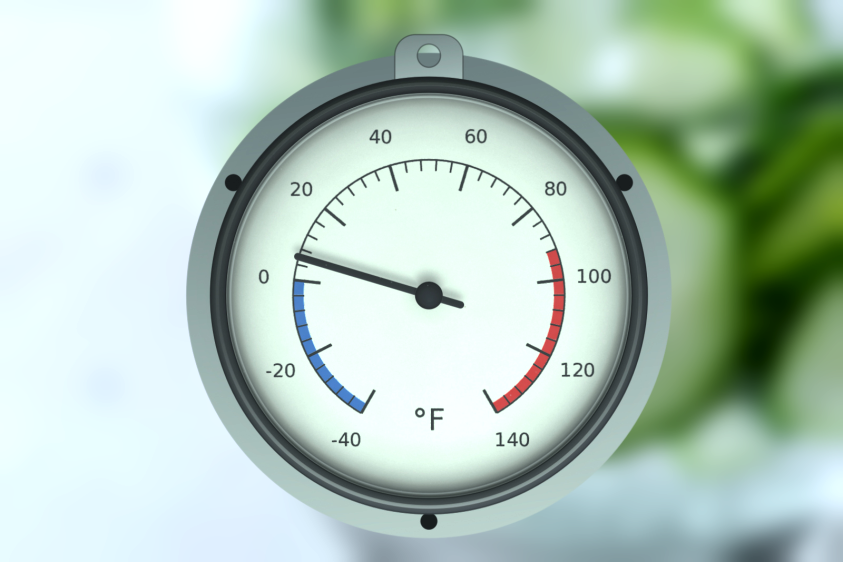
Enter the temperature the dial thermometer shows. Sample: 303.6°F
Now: 6°F
